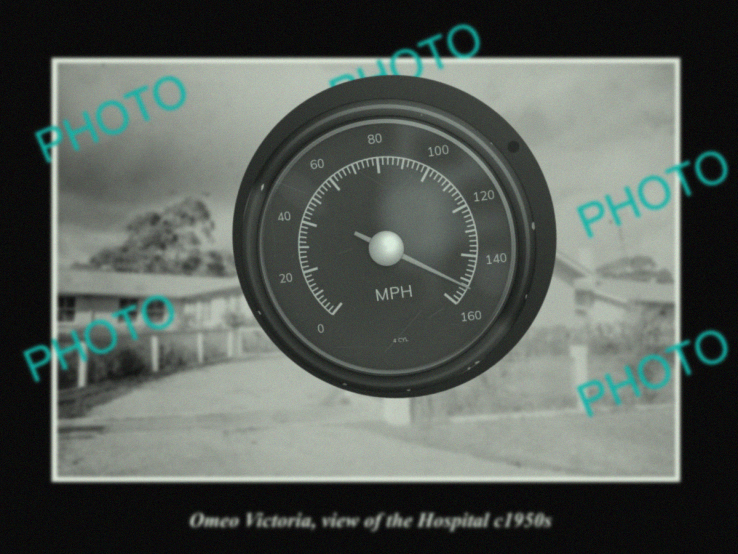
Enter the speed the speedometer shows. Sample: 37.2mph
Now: 152mph
